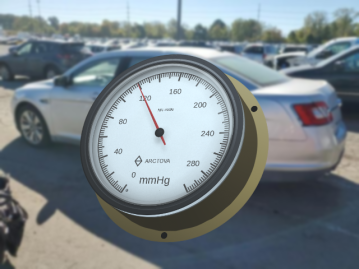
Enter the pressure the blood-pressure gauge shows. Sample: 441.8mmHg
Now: 120mmHg
